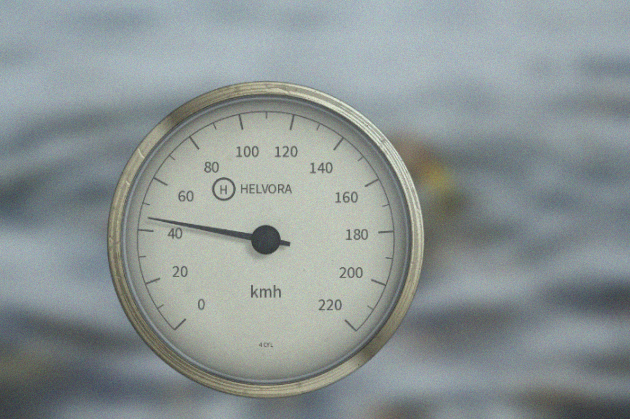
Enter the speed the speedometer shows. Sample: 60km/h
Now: 45km/h
